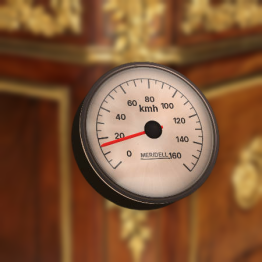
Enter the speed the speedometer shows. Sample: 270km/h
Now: 15km/h
